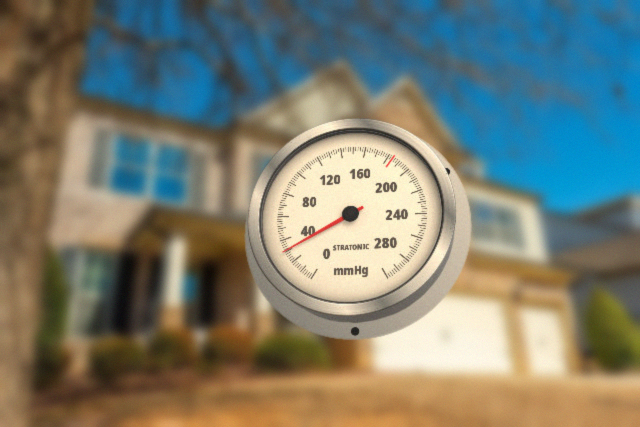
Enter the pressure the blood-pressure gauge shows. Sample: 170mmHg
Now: 30mmHg
